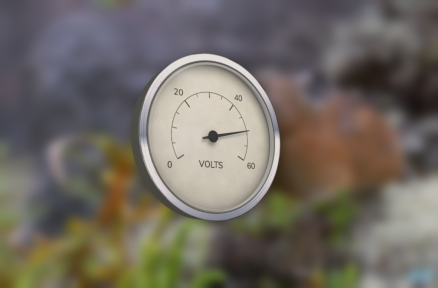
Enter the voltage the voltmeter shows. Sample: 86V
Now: 50V
